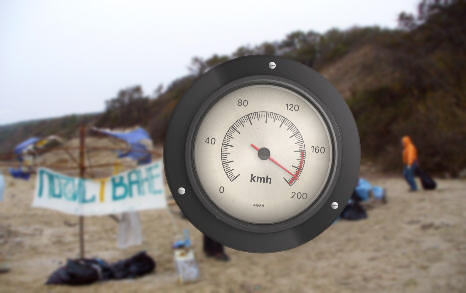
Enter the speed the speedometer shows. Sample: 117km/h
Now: 190km/h
